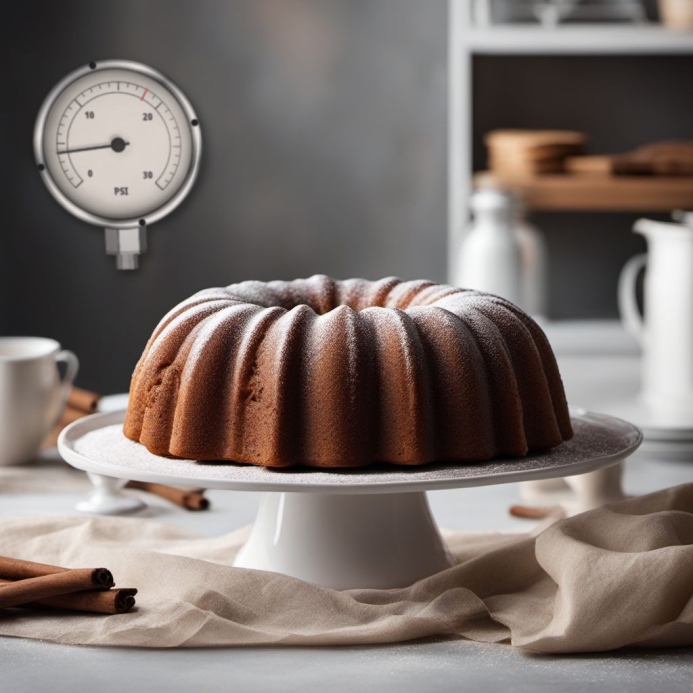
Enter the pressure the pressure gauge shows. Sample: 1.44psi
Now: 4psi
